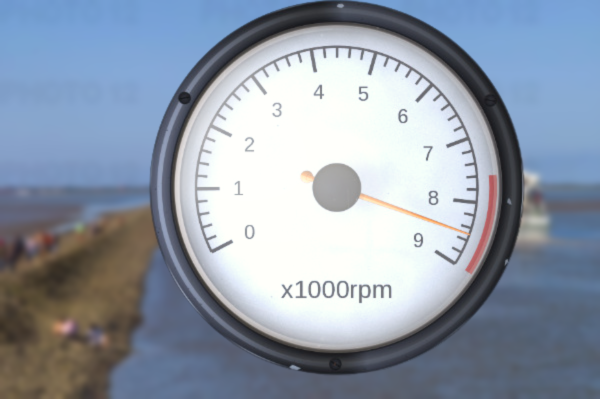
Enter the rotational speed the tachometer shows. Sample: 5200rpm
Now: 8500rpm
